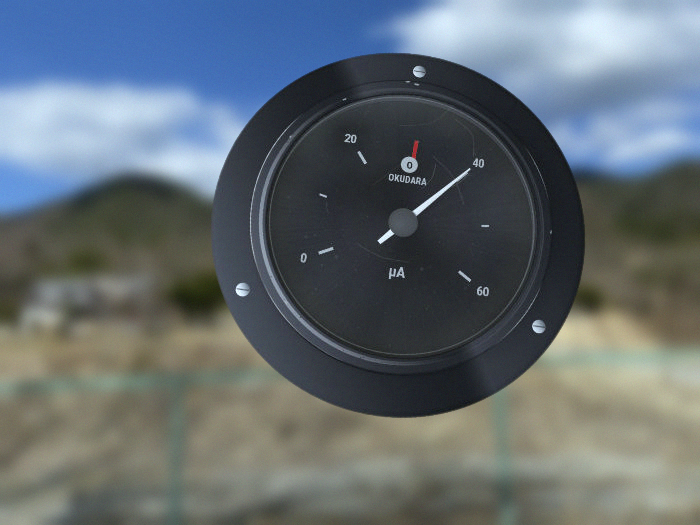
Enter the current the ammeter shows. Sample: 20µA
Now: 40µA
